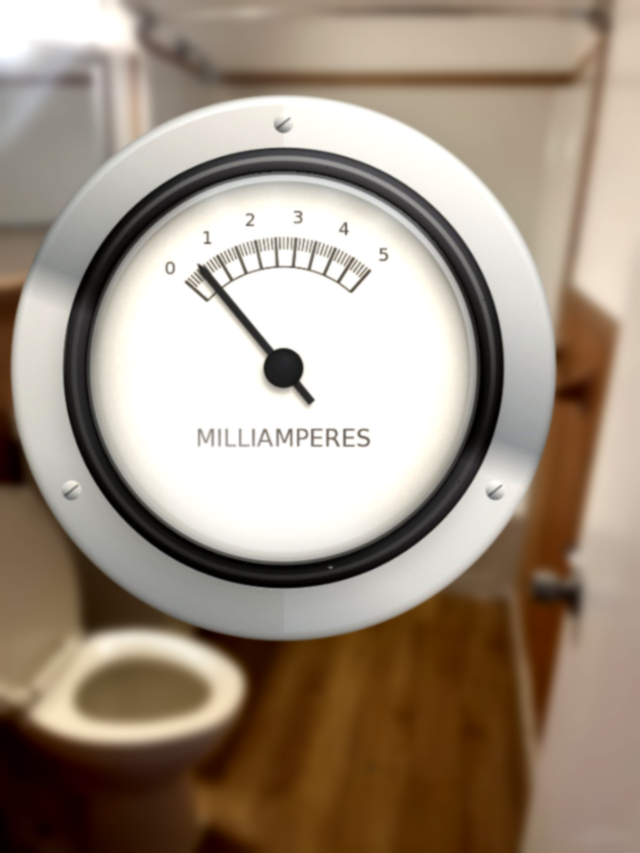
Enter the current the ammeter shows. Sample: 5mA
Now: 0.5mA
